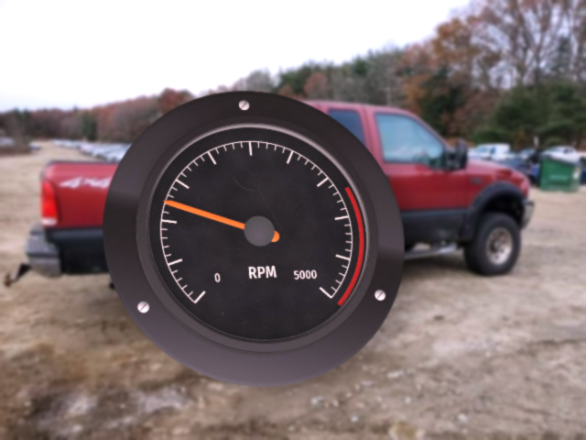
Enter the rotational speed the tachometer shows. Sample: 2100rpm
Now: 1200rpm
